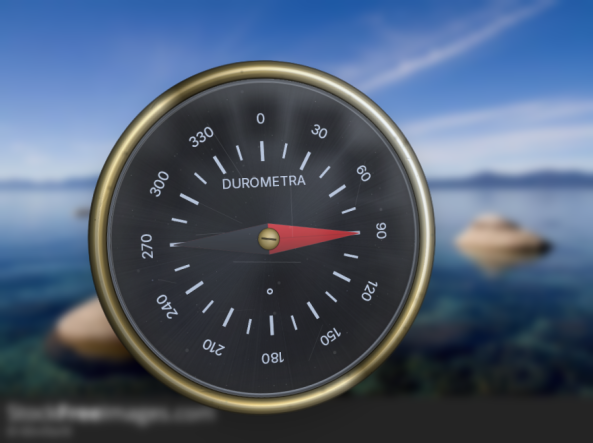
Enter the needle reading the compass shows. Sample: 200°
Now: 90°
